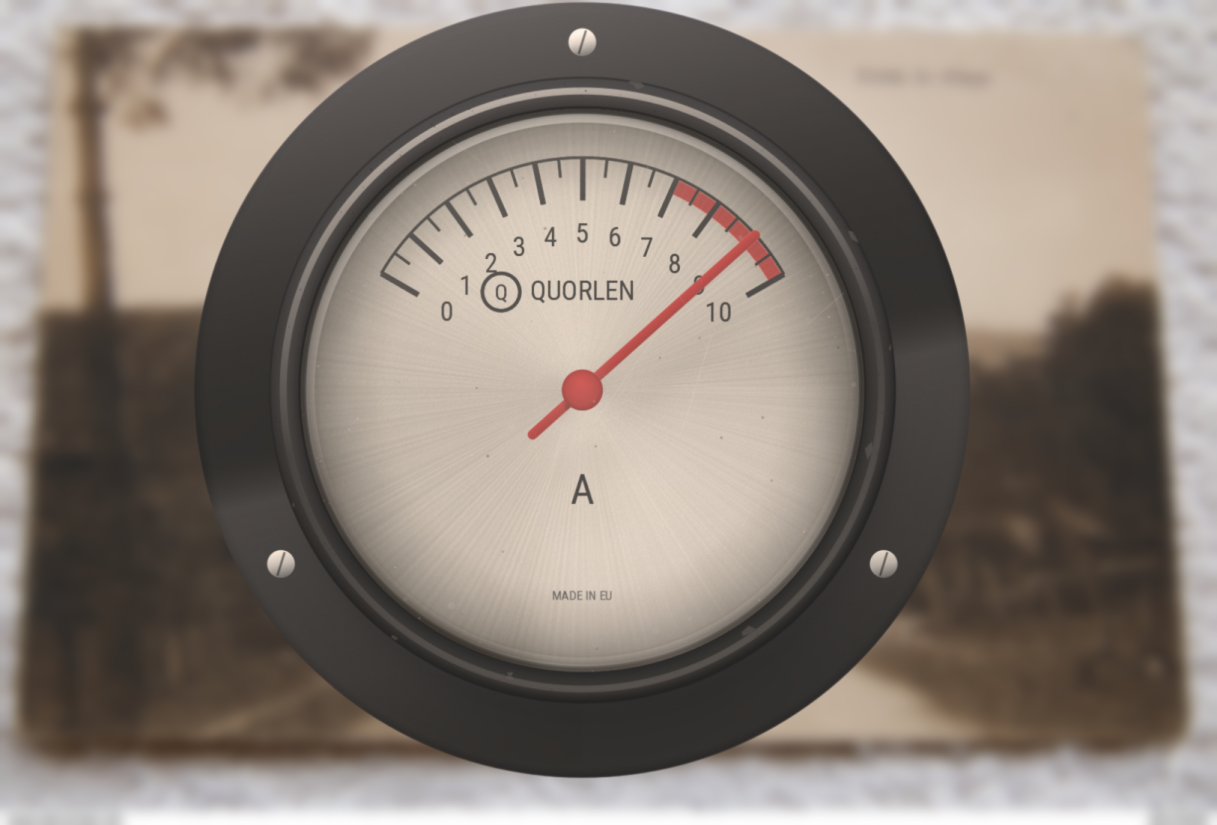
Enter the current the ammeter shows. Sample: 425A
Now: 9A
